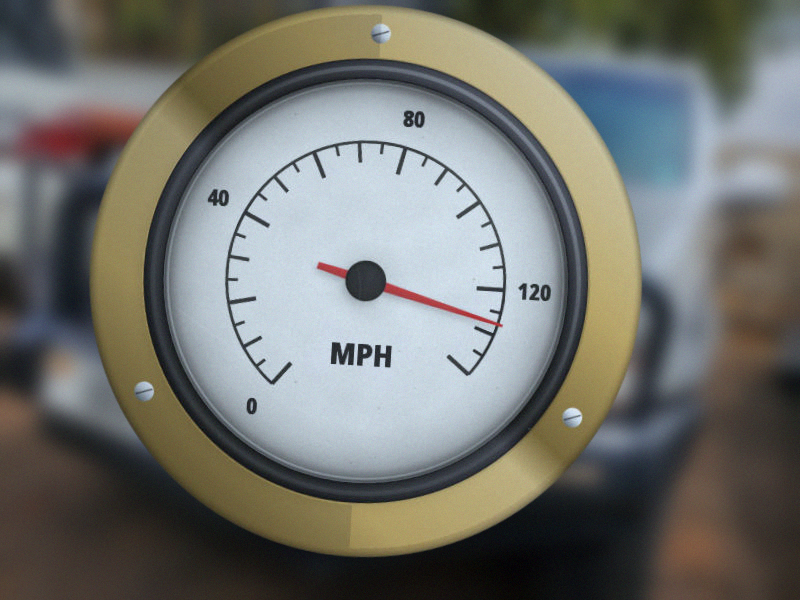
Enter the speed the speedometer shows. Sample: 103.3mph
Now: 127.5mph
